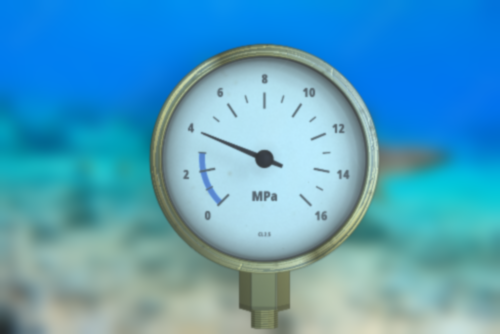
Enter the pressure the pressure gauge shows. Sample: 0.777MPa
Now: 4MPa
